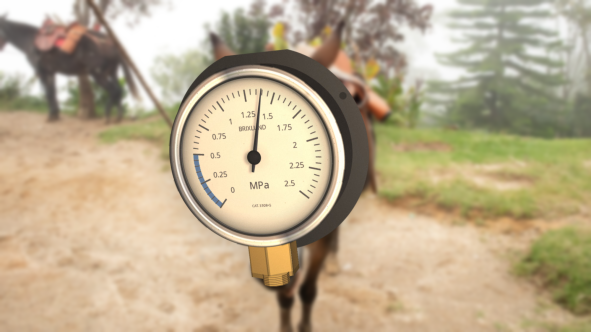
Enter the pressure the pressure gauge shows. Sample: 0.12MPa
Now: 1.4MPa
